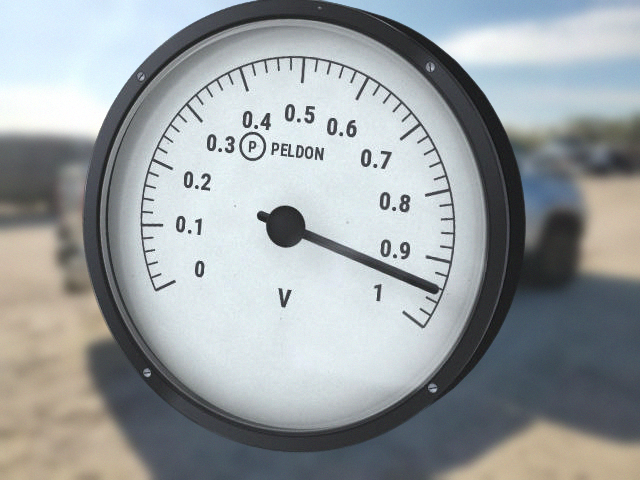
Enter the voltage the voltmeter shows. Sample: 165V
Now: 0.94V
